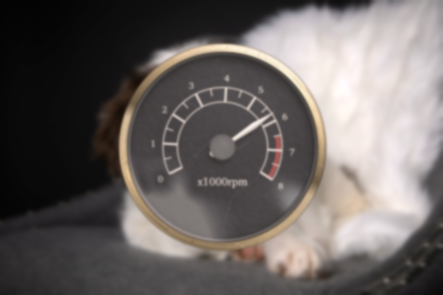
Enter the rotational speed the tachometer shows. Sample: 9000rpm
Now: 5750rpm
